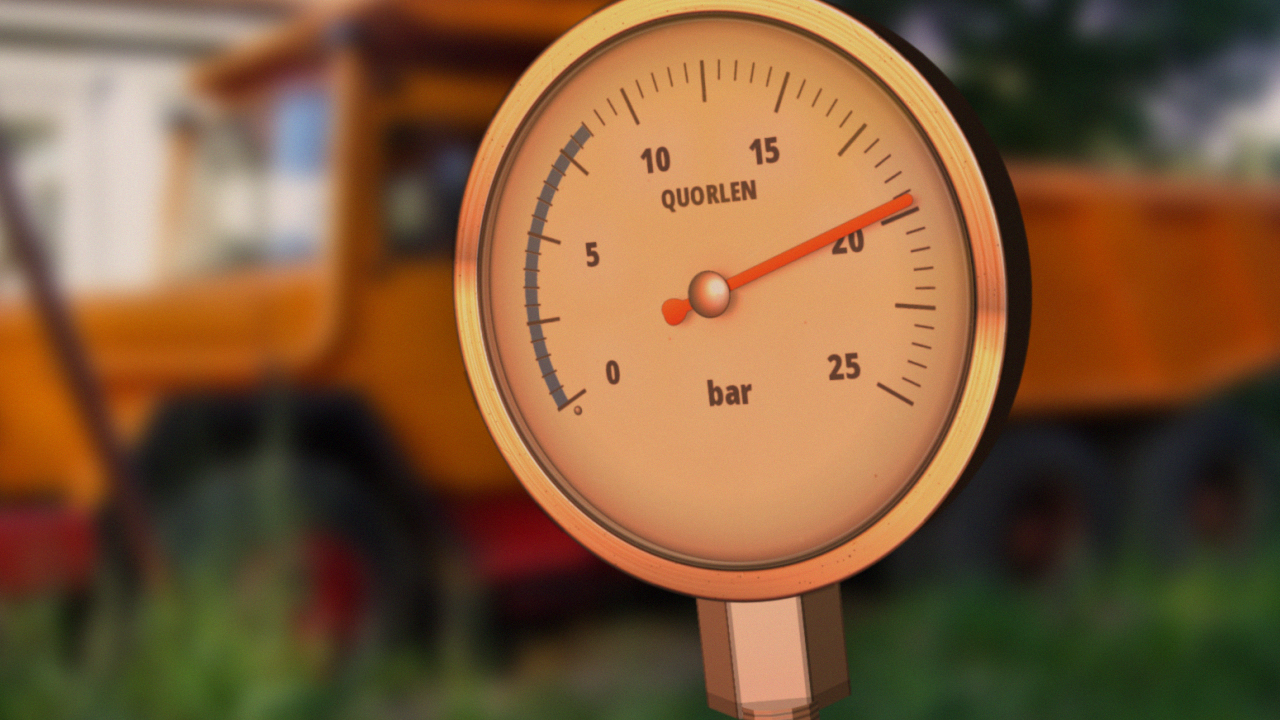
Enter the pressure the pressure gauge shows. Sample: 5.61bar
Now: 19.75bar
